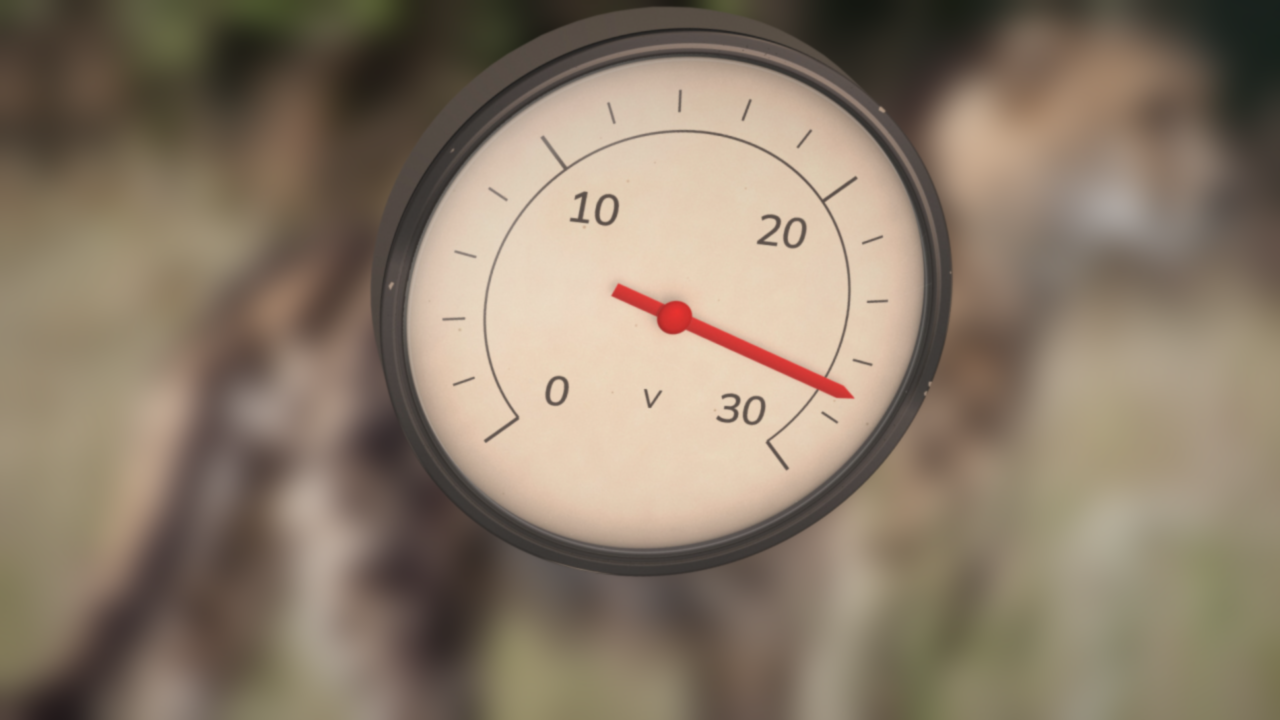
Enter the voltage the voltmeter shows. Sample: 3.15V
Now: 27V
